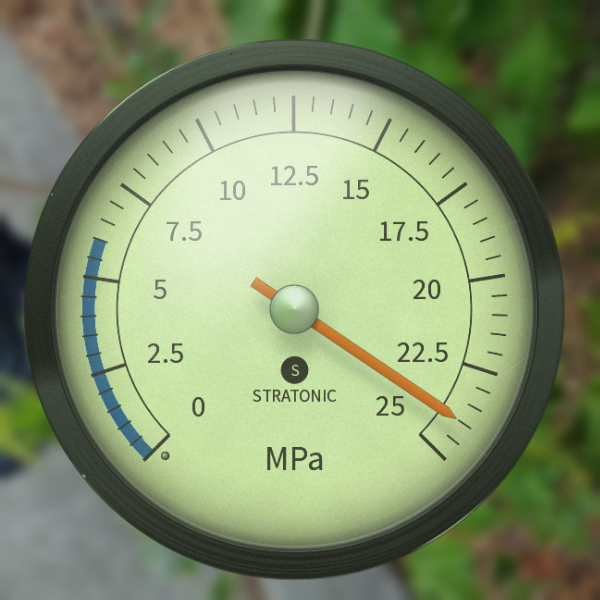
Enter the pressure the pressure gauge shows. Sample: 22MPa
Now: 24MPa
